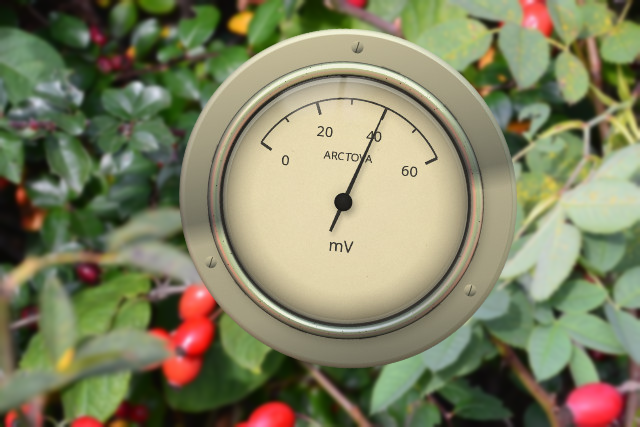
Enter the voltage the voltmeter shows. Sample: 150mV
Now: 40mV
